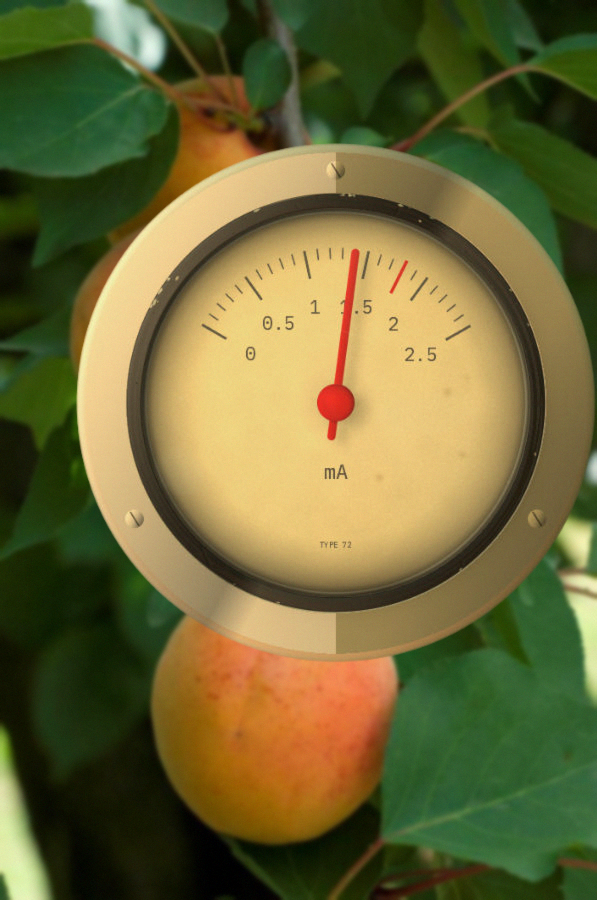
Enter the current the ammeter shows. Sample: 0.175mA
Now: 1.4mA
